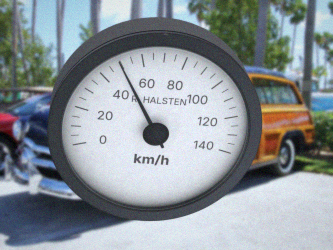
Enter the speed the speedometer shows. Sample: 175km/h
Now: 50km/h
